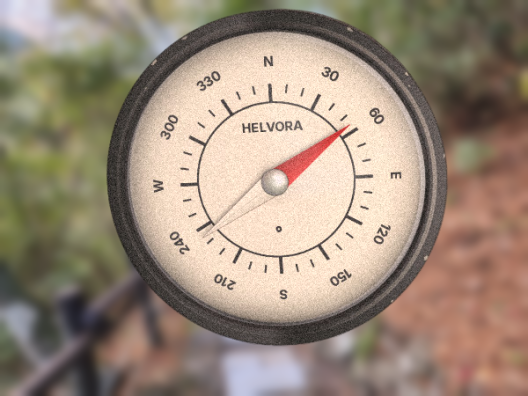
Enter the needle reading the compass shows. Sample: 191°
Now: 55°
